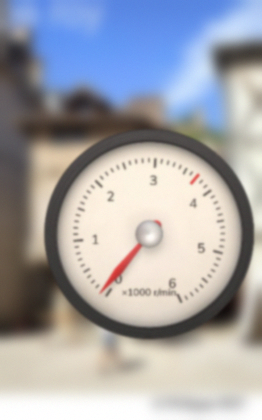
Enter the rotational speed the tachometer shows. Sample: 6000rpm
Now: 100rpm
